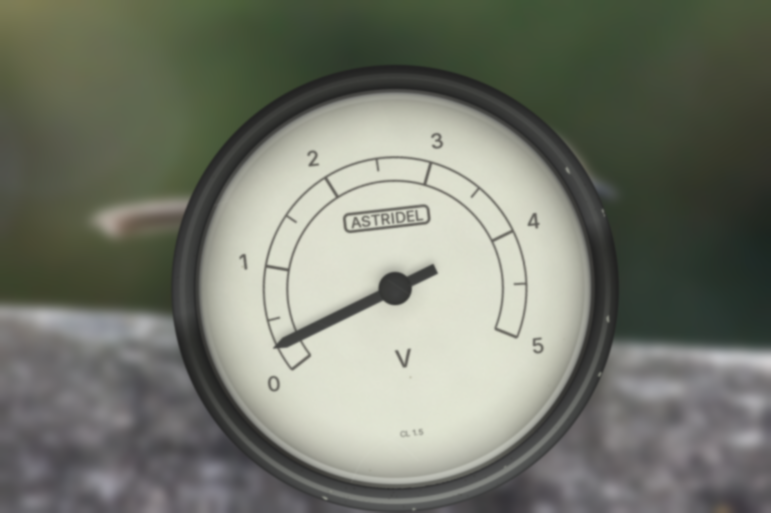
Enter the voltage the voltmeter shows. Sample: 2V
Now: 0.25V
